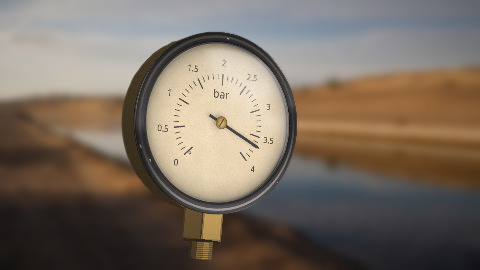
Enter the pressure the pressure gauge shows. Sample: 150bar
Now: 3.7bar
